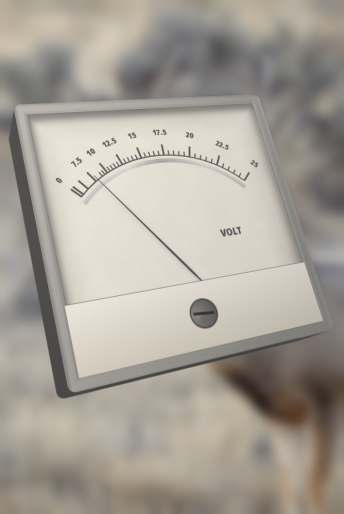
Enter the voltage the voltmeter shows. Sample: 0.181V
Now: 7.5V
